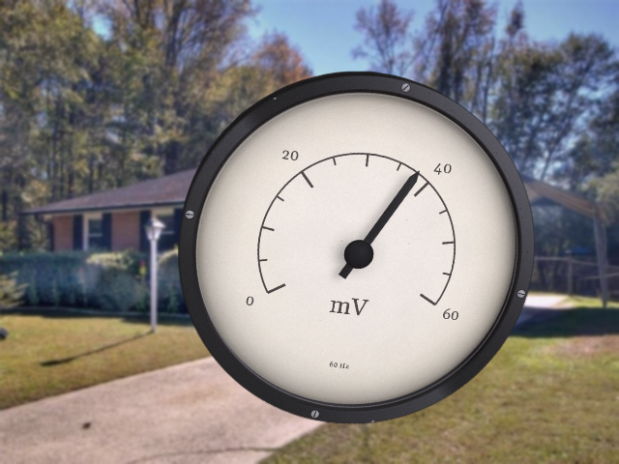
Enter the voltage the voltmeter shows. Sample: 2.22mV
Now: 37.5mV
